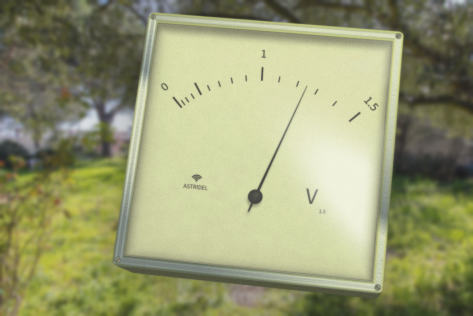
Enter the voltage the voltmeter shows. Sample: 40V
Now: 1.25V
